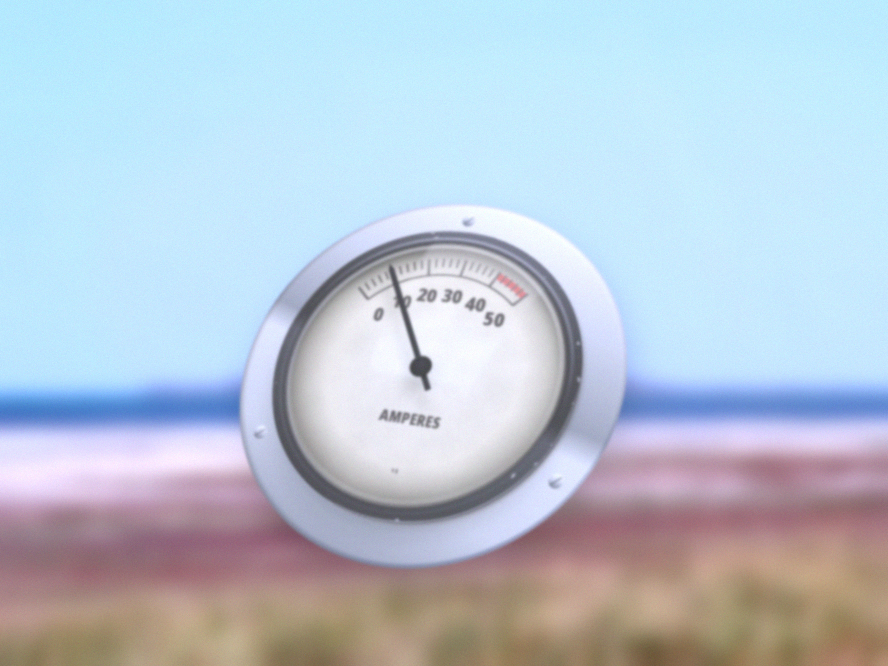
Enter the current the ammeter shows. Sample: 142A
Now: 10A
